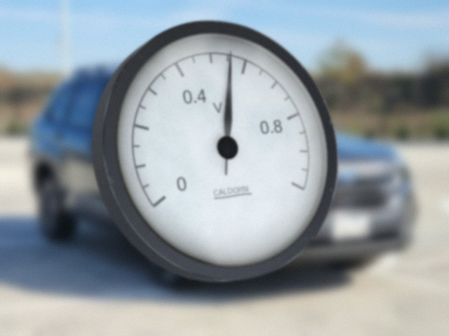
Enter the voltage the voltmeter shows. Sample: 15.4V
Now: 0.55V
